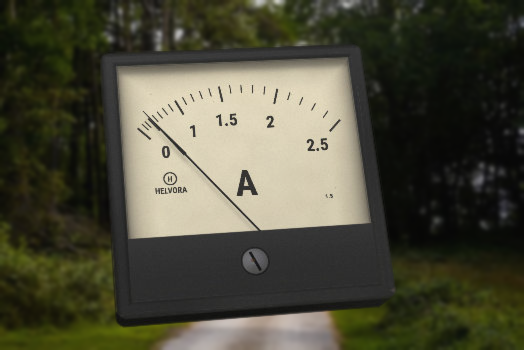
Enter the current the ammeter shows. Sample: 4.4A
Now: 0.5A
